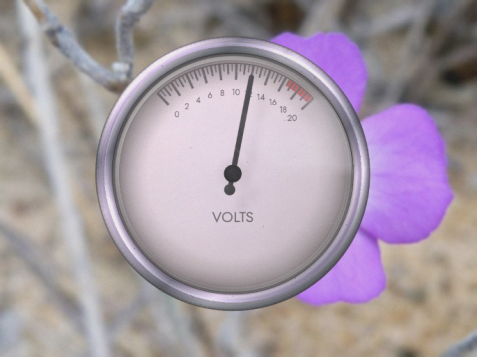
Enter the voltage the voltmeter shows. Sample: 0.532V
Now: 12V
